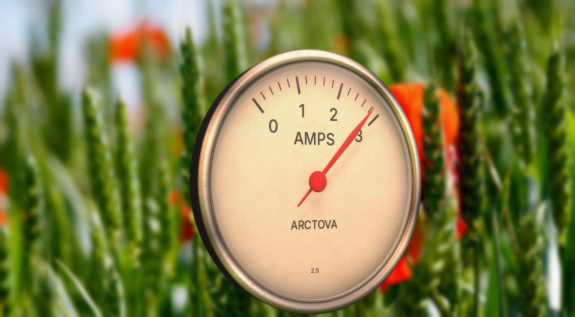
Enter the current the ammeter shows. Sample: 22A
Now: 2.8A
